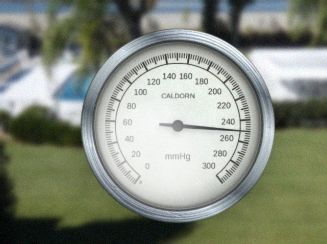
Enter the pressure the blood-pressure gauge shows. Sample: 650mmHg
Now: 250mmHg
